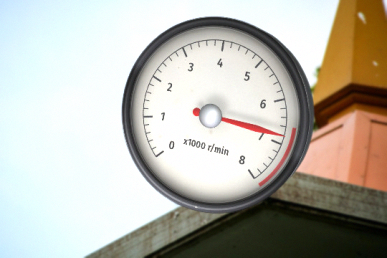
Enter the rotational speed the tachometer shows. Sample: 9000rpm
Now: 6800rpm
